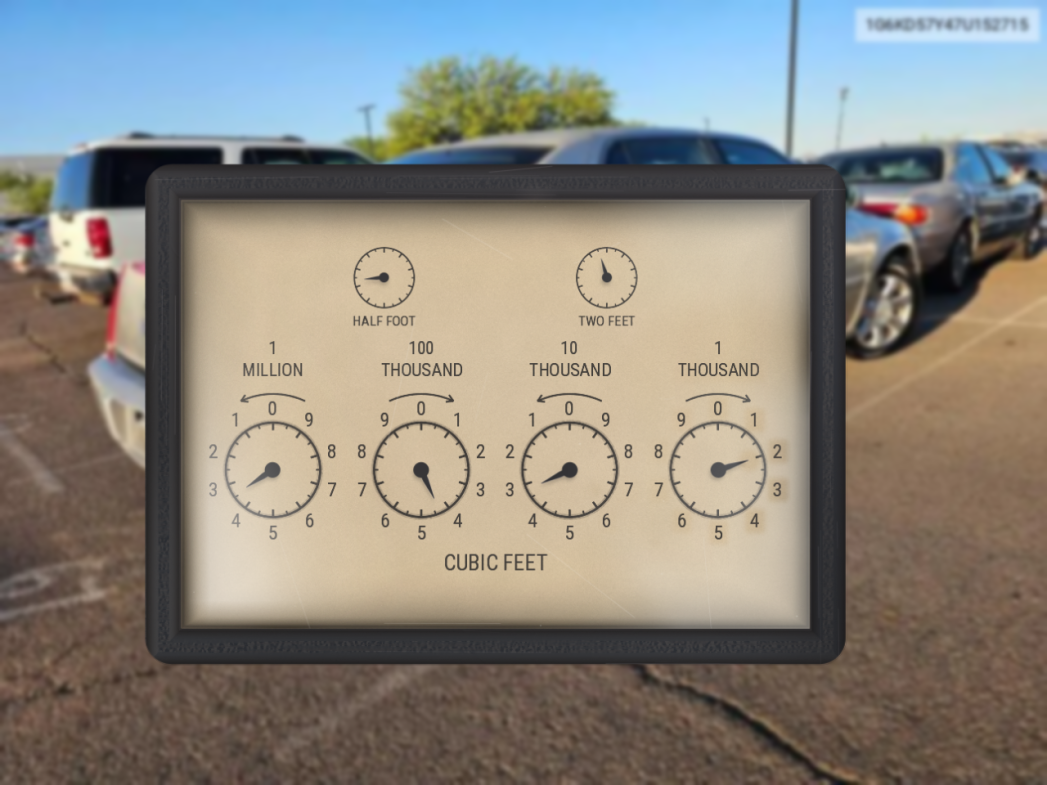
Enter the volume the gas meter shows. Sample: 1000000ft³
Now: 343200ft³
